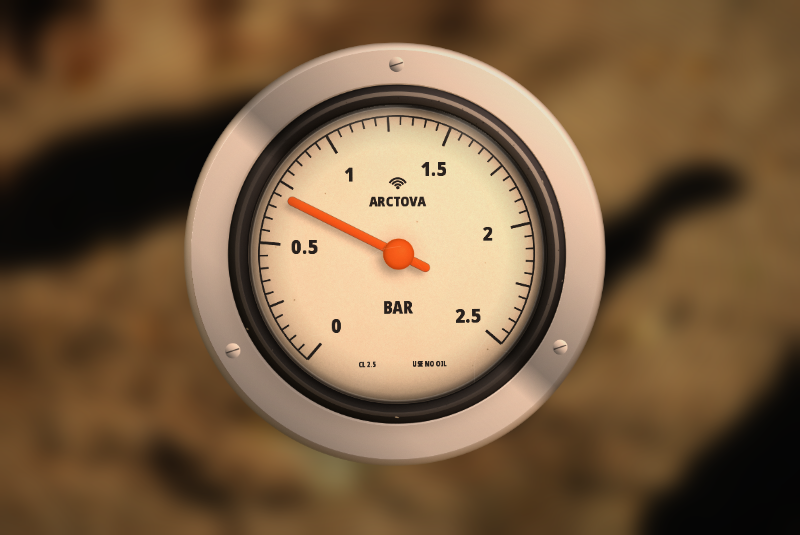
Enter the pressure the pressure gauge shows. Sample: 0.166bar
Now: 0.7bar
